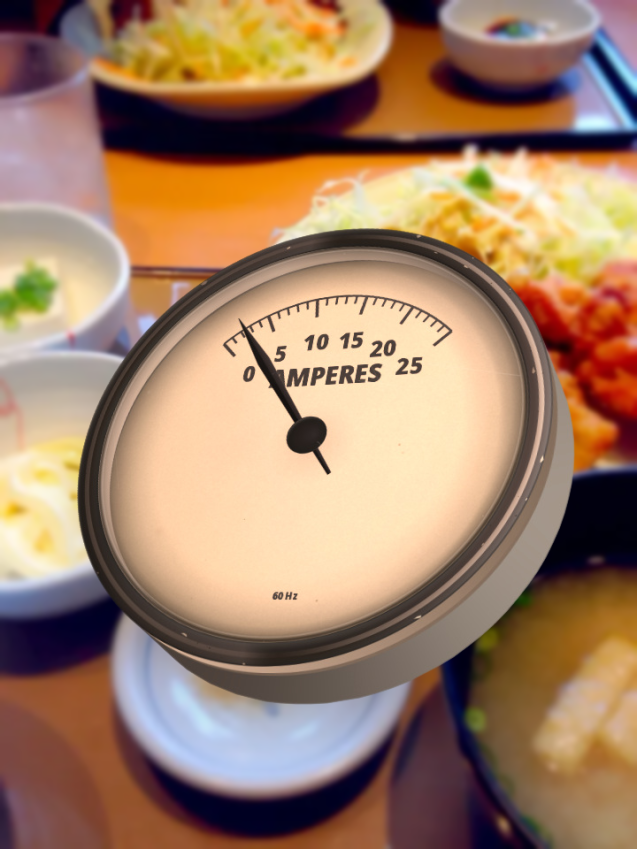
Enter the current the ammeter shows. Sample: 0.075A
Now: 2.5A
